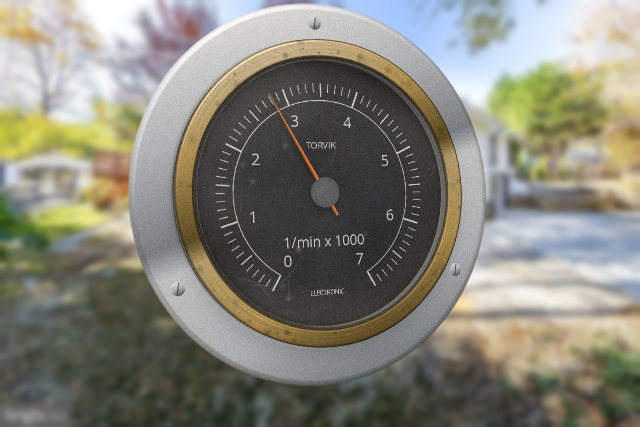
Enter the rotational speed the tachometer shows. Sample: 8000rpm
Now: 2800rpm
